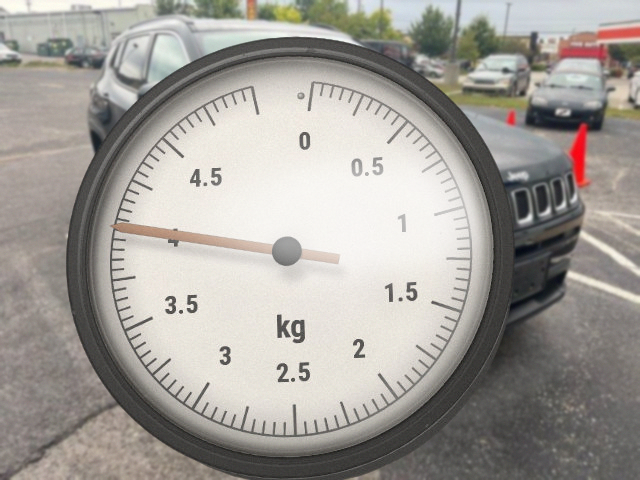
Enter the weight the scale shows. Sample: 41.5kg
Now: 4kg
